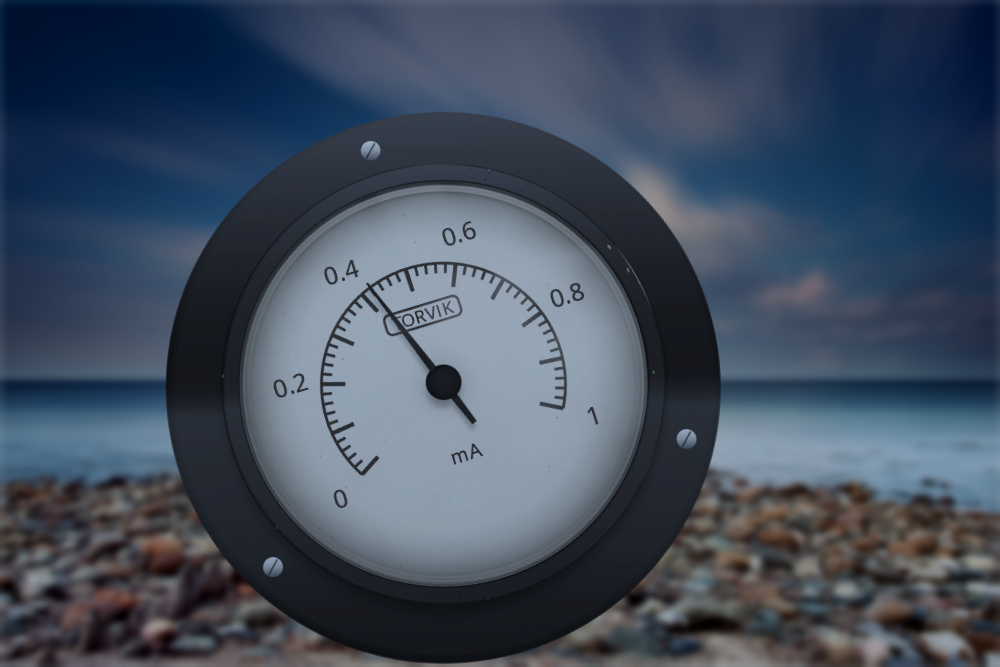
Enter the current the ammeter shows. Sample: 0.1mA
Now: 0.42mA
